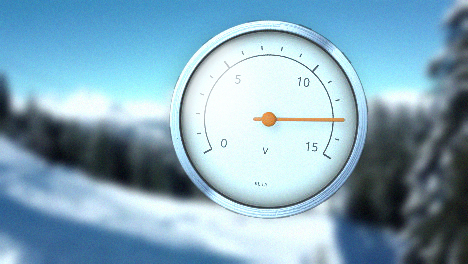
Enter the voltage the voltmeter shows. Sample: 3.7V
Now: 13V
